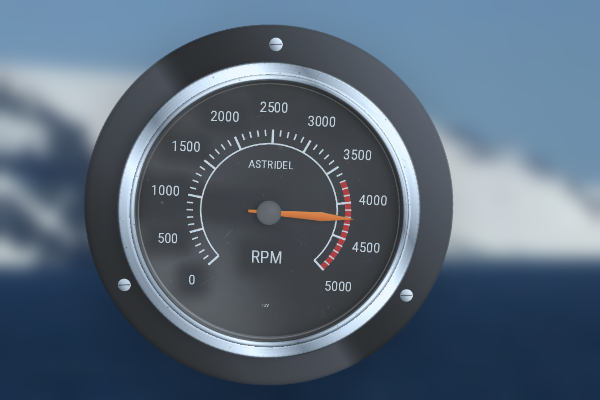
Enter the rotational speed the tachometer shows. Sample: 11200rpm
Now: 4200rpm
